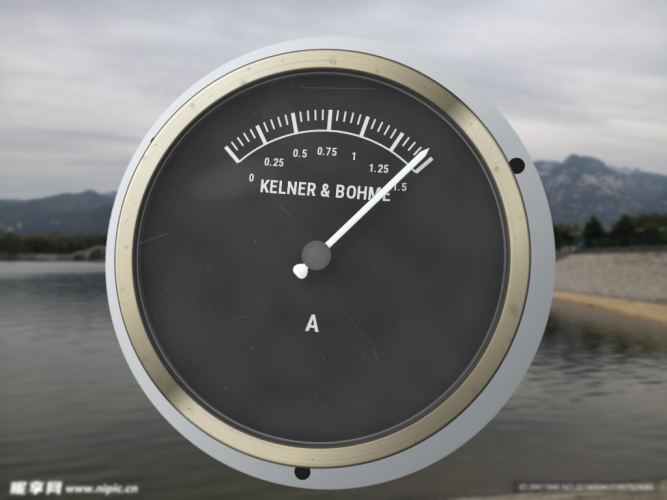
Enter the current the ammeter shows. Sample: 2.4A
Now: 1.45A
